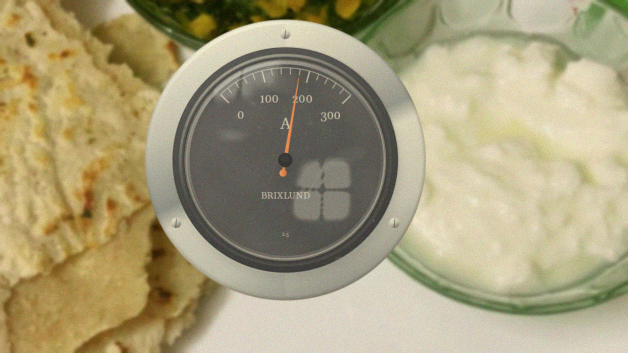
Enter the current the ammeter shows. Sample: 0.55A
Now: 180A
